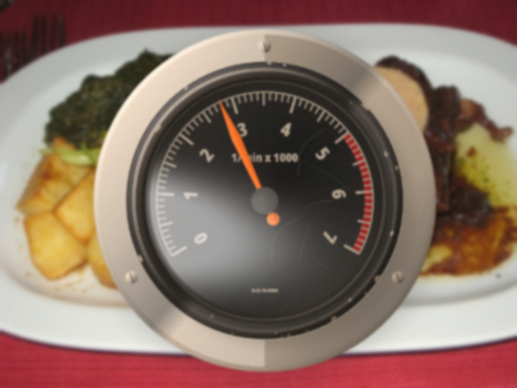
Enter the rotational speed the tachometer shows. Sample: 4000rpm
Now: 2800rpm
